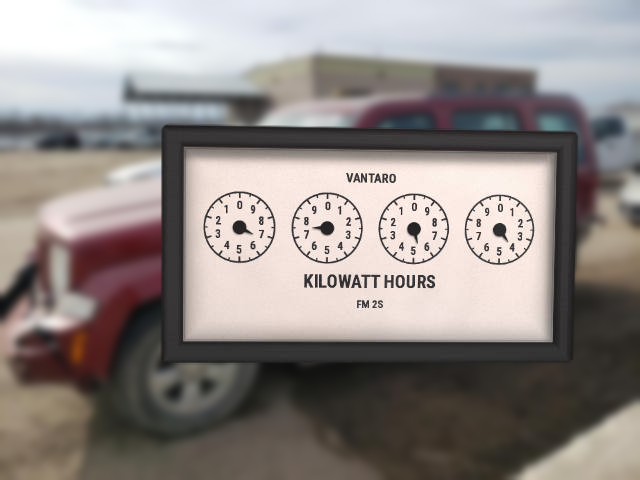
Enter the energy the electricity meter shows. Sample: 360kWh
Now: 6754kWh
